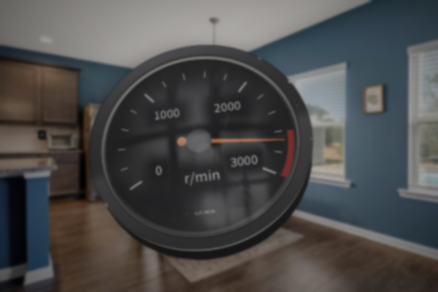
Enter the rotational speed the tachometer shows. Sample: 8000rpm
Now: 2700rpm
